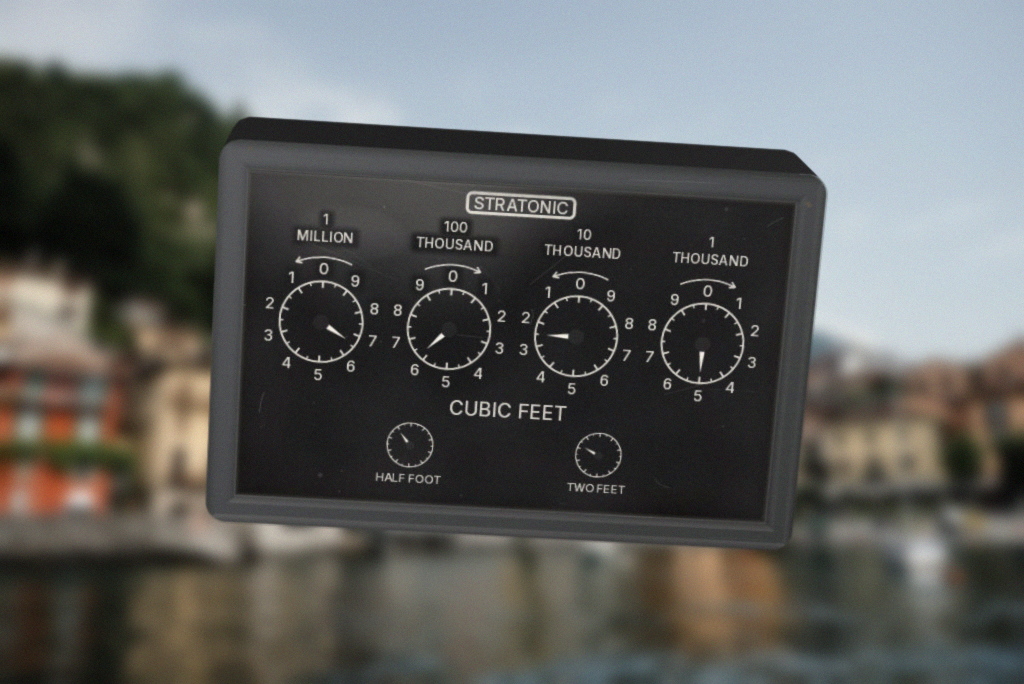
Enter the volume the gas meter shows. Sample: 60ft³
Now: 662500ft³
